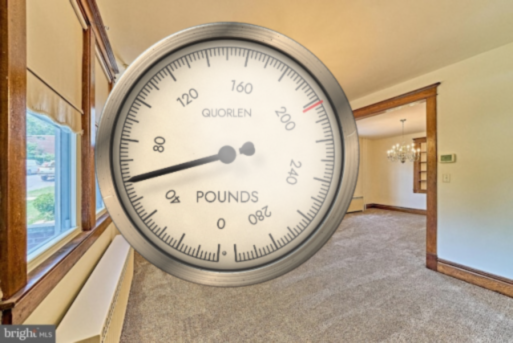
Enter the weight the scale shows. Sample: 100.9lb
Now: 60lb
